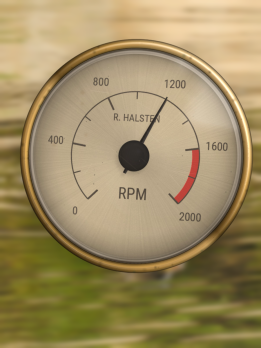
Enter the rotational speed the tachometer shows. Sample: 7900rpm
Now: 1200rpm
